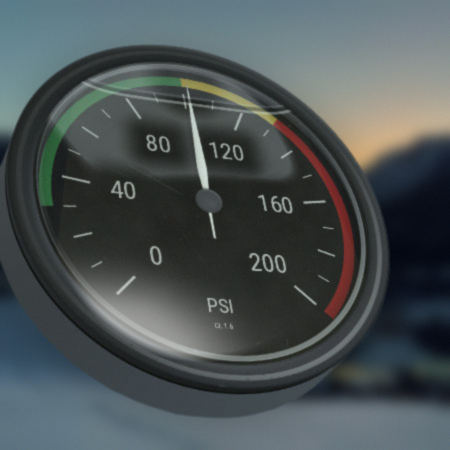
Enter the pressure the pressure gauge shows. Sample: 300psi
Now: 100psi
